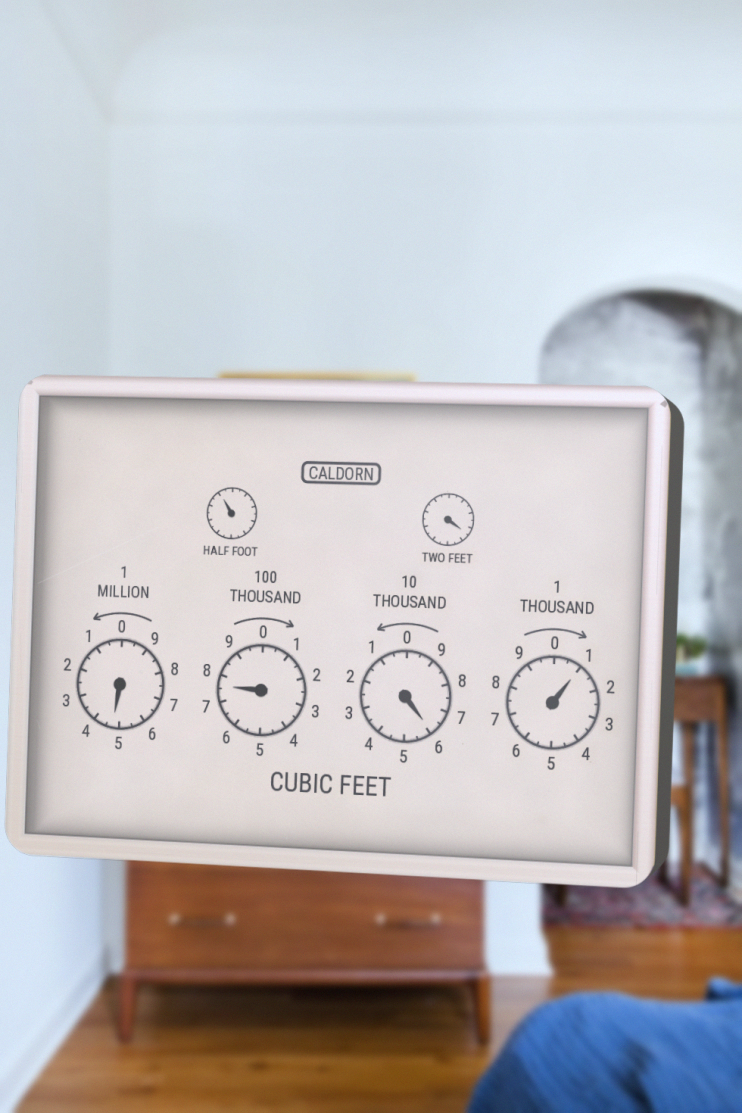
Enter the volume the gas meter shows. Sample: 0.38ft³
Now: 476100ft³
